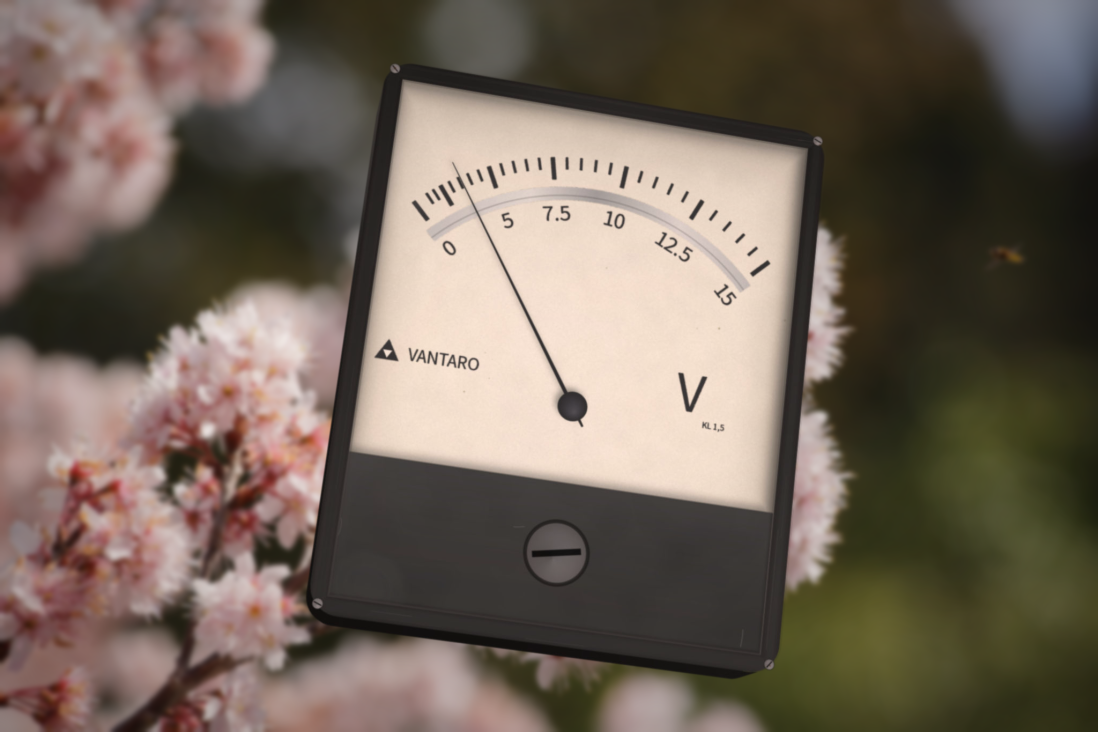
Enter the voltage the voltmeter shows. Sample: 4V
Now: 3.5V
